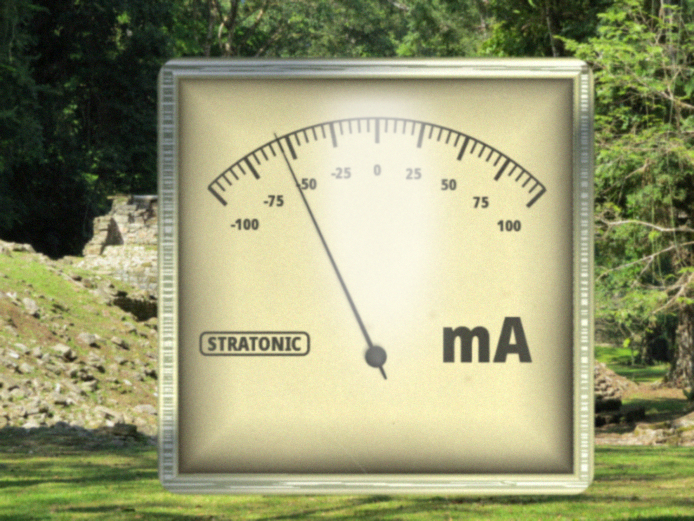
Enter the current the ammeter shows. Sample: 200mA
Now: -55mA
